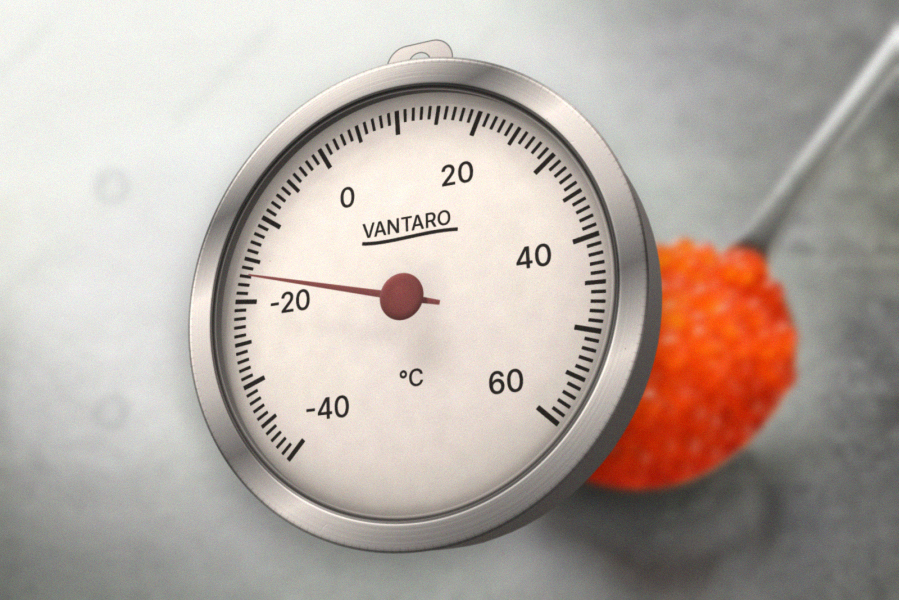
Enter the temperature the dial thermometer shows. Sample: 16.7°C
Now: -17°C
